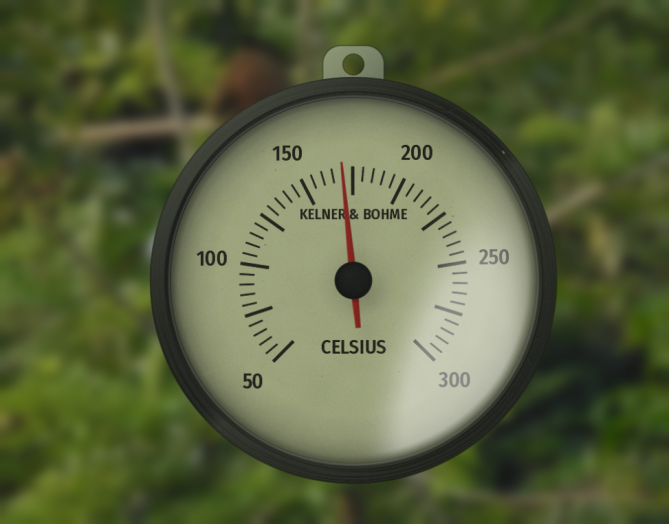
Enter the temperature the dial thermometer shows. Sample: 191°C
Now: 170°C
